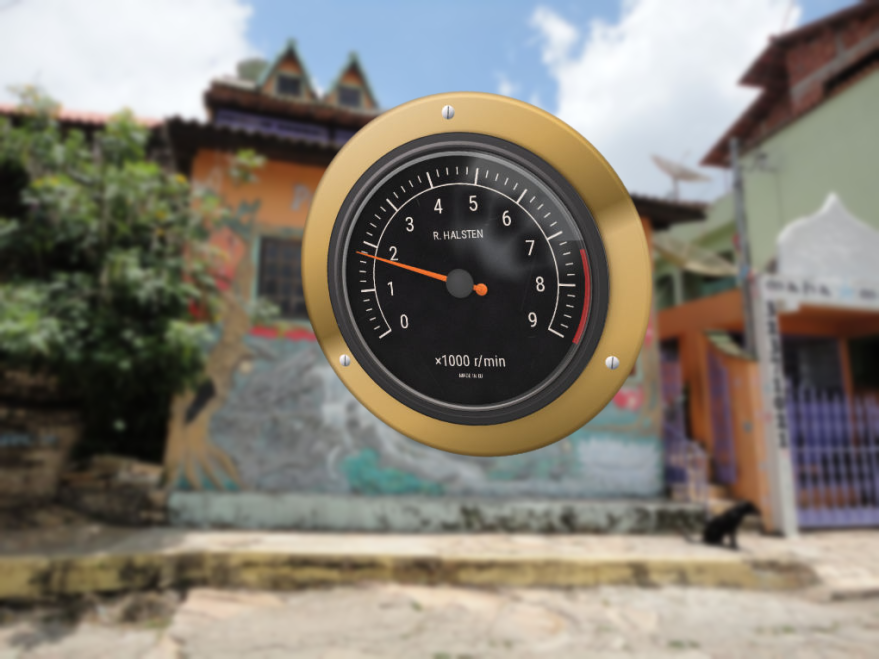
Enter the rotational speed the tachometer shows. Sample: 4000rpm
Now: 1800rpm
